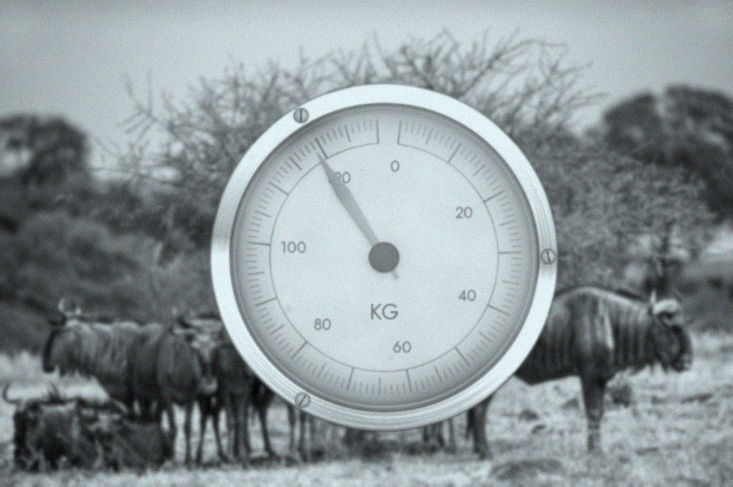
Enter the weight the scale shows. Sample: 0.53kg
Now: 119kg
